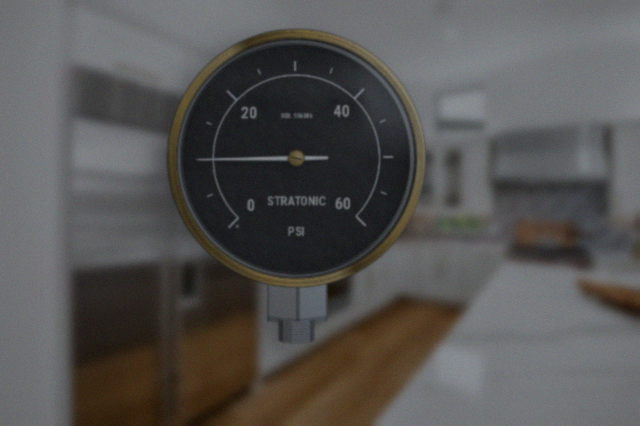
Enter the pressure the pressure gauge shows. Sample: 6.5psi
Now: 10psi
